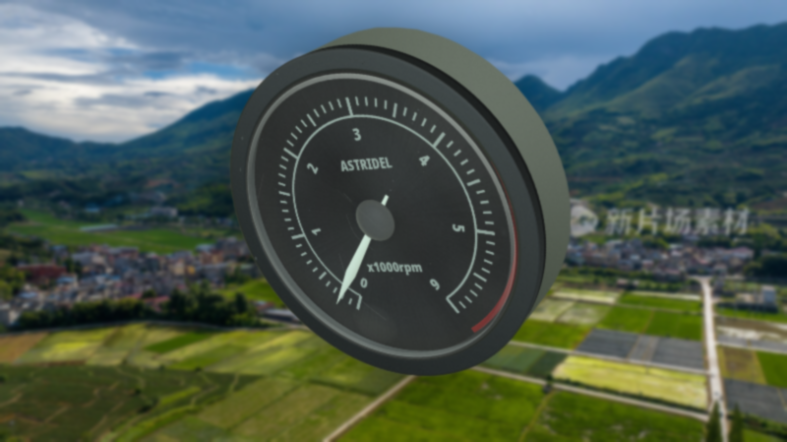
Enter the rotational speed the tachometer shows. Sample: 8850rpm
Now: 200rpm
